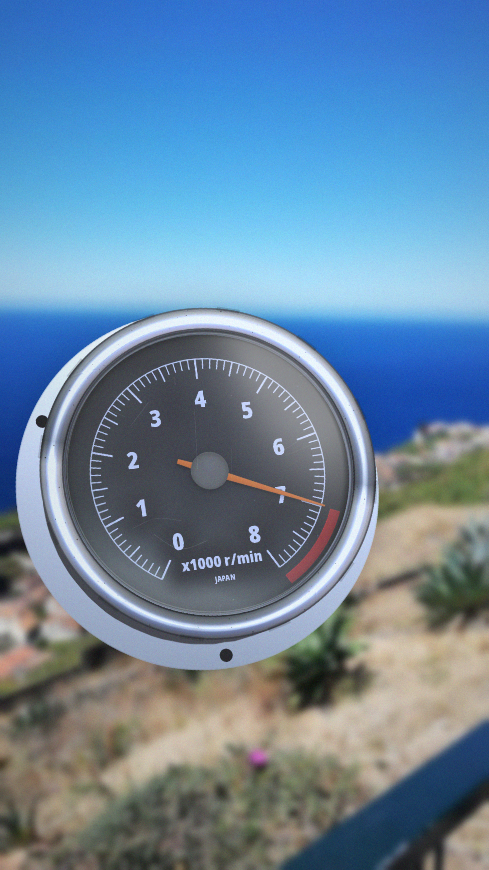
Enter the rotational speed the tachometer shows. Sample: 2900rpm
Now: 7000rpm
